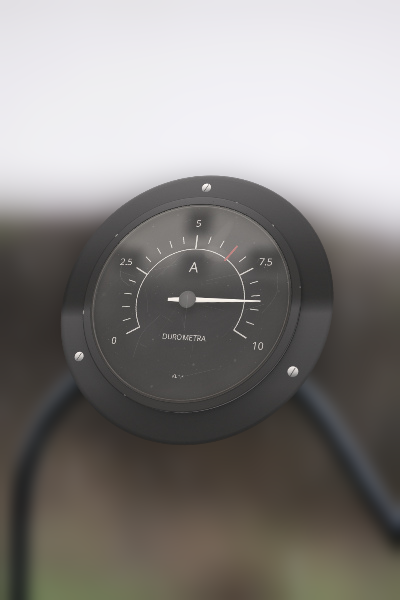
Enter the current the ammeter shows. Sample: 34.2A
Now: 8.75A
